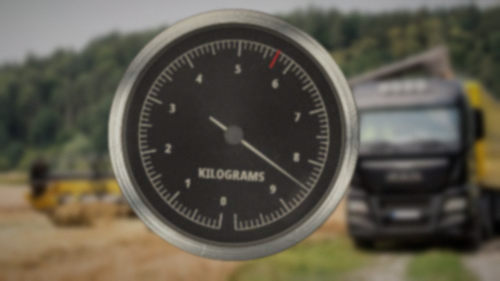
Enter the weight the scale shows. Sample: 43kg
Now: 8.5kg
